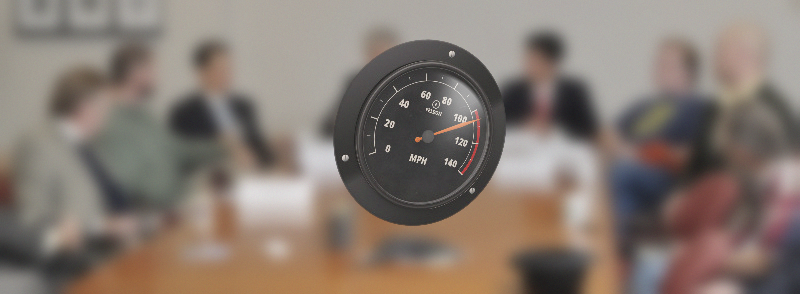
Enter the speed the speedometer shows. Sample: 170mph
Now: 105mph
